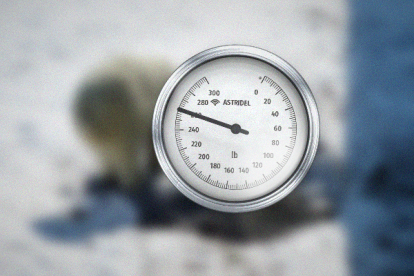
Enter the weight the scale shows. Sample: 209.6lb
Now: 260lb
